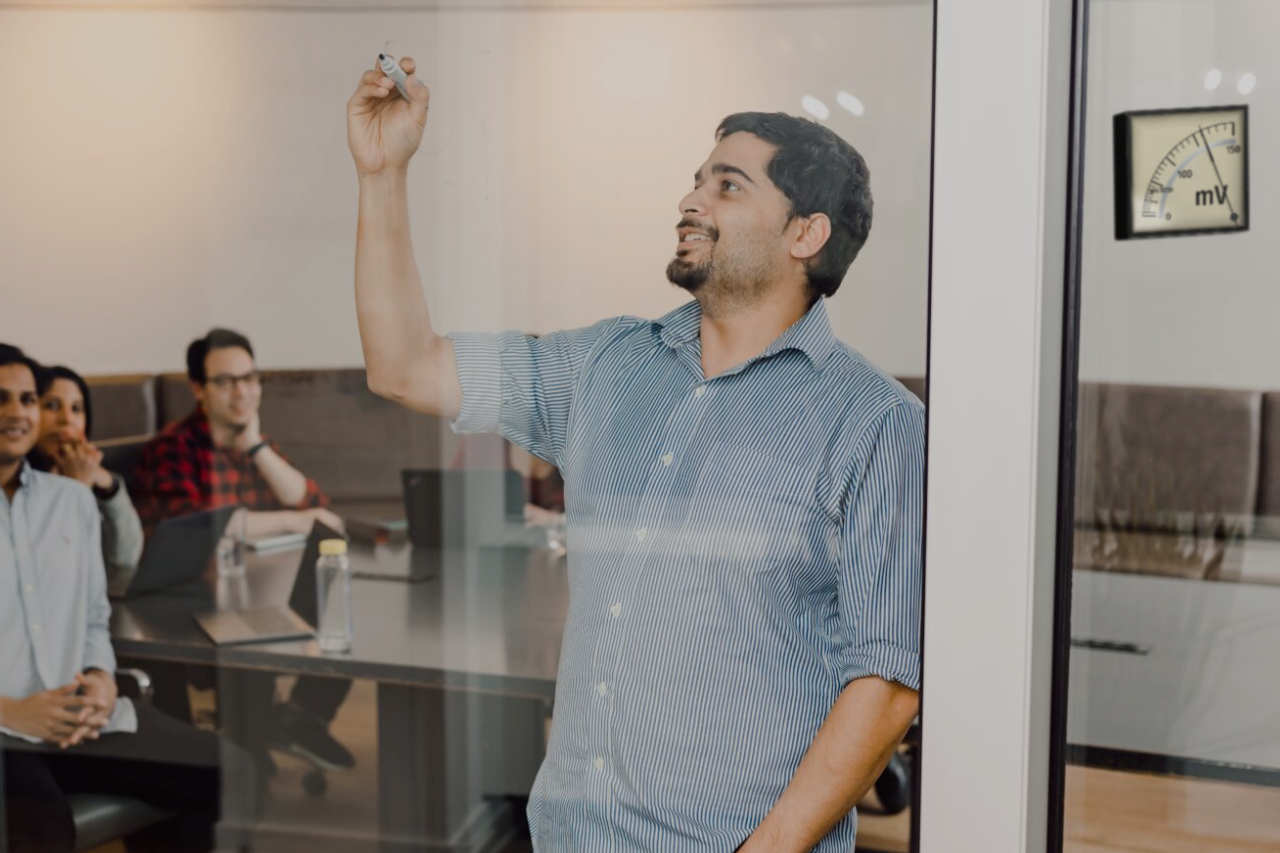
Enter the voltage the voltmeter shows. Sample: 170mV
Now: 130mV
